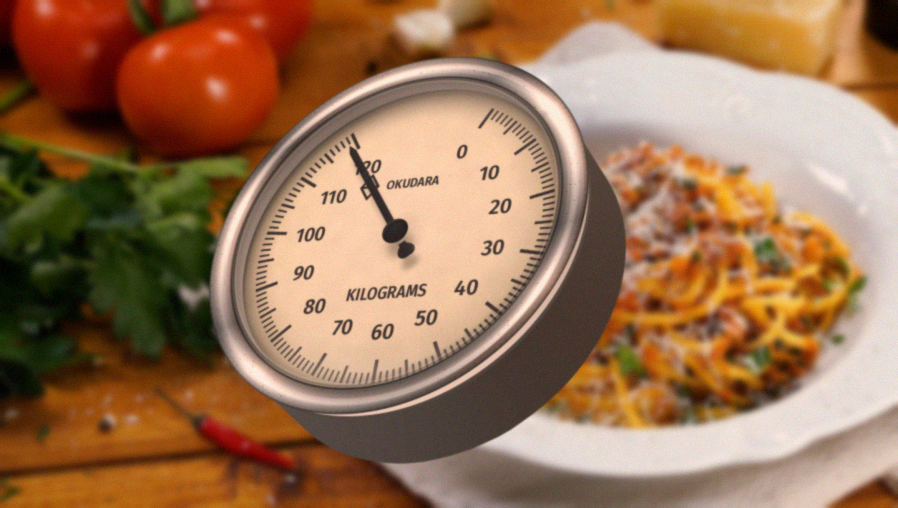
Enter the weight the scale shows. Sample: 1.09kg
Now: 119kg
